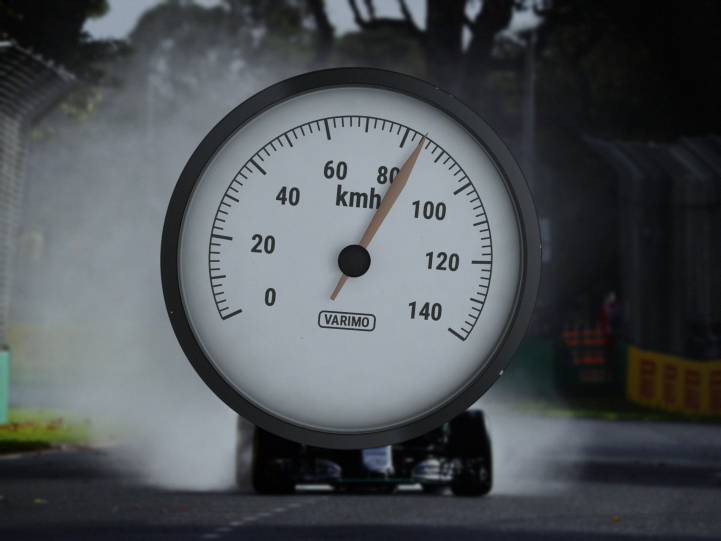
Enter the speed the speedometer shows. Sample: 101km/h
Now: 84km/h
